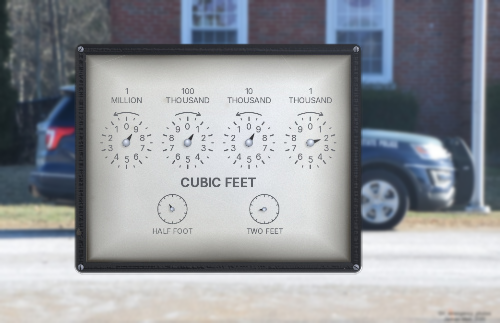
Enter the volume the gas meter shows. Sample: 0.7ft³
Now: 909200ft³
